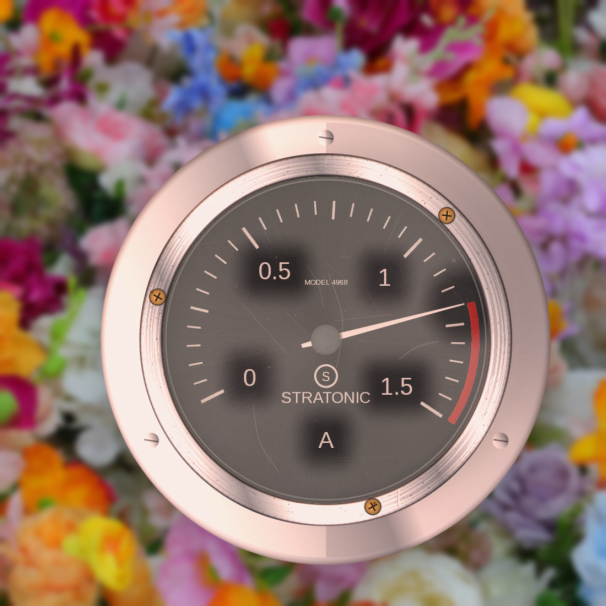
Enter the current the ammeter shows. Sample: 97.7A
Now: 1.2A
